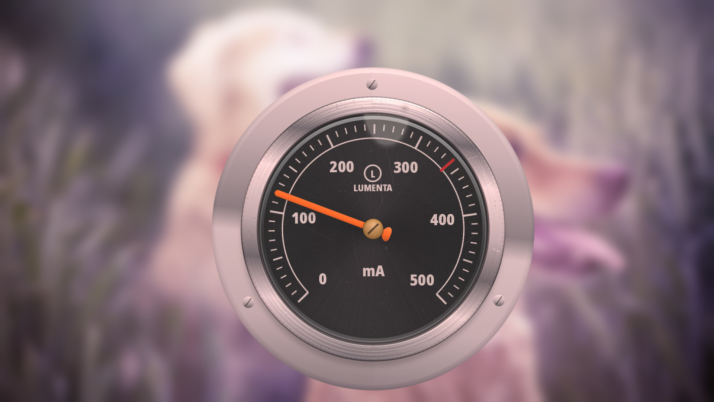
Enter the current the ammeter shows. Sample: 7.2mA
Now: 120mA
